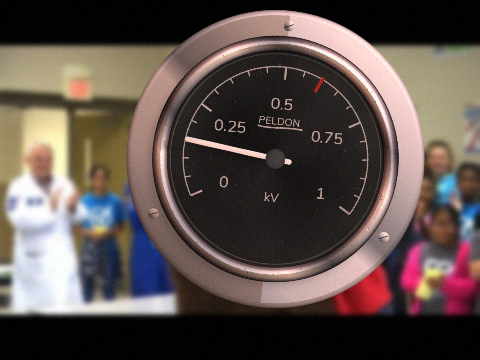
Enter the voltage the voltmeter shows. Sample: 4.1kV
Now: 0.15kV
